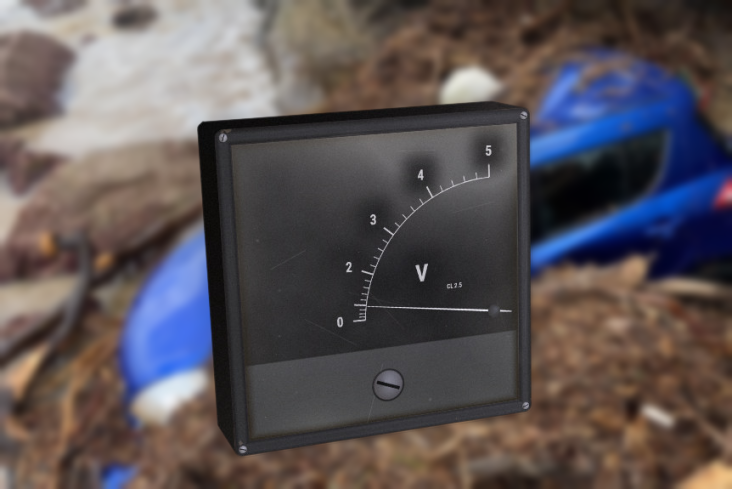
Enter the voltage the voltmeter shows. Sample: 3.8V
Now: 1V
